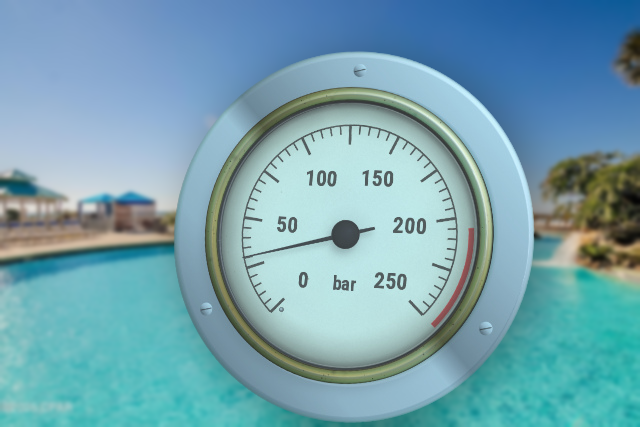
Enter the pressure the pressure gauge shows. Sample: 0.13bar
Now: 30bar
